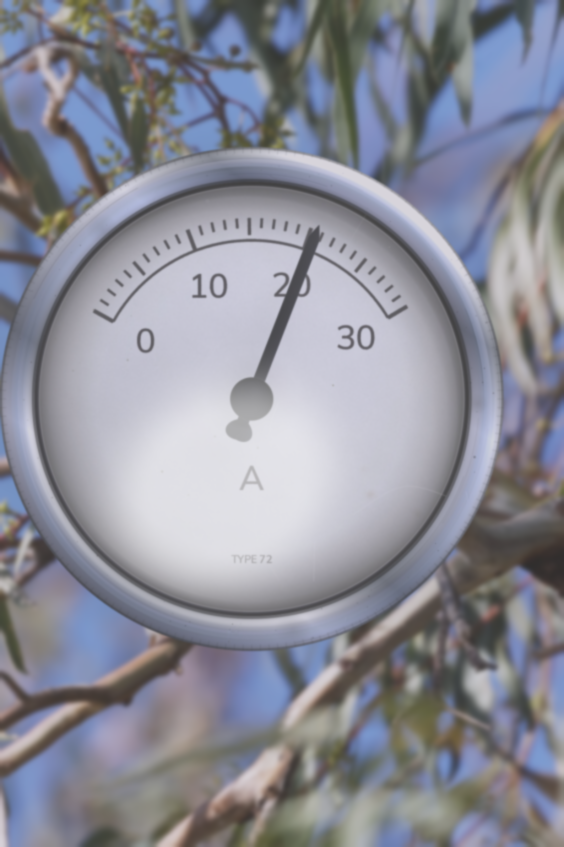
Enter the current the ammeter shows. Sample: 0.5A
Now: 20.5A
